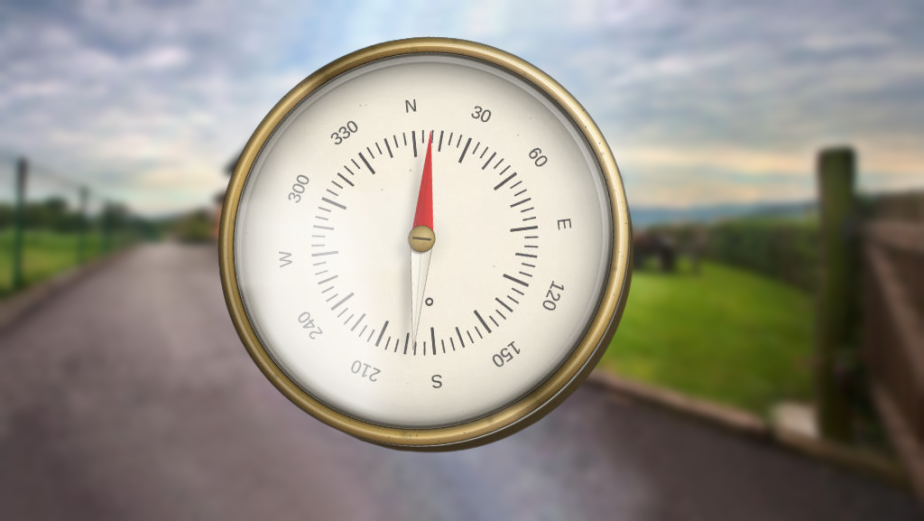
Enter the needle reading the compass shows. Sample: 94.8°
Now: 10°
